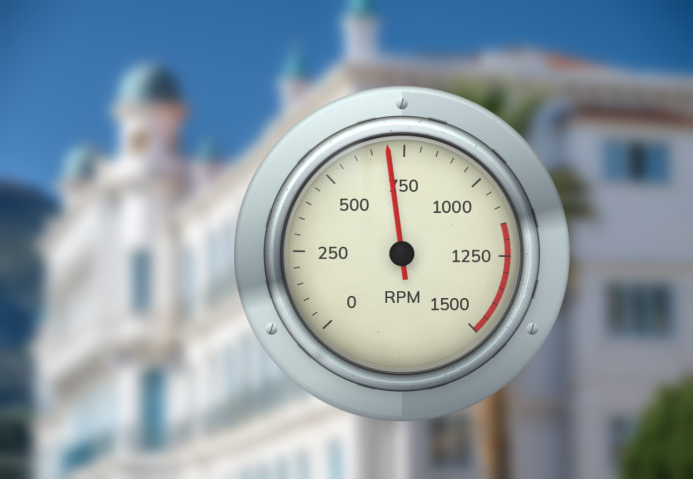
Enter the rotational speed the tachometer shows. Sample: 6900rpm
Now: 700rpm
